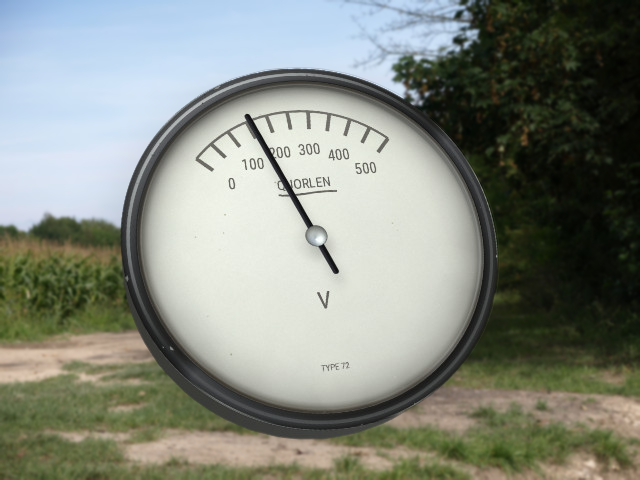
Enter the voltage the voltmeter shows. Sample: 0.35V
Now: 150V
